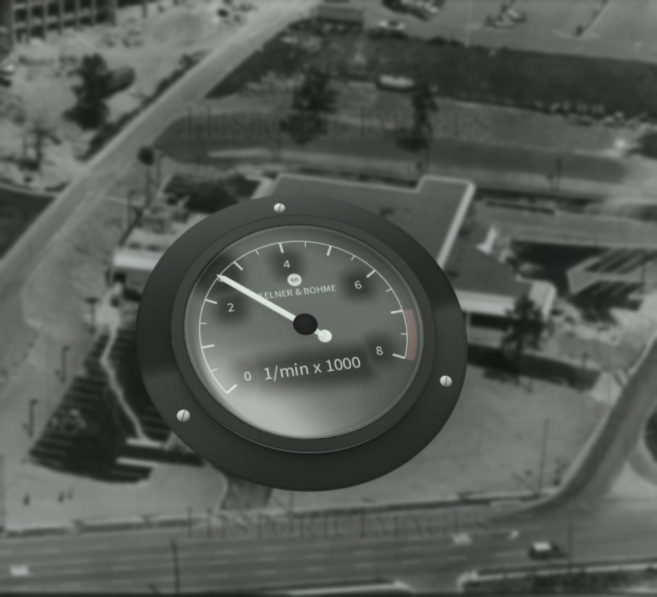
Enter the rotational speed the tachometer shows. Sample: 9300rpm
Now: 2500rpm
